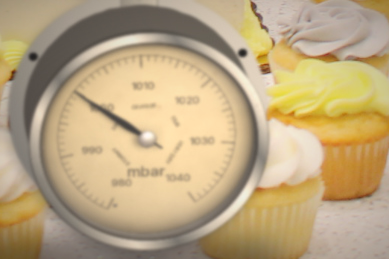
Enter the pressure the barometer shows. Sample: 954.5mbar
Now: 1000mbar
